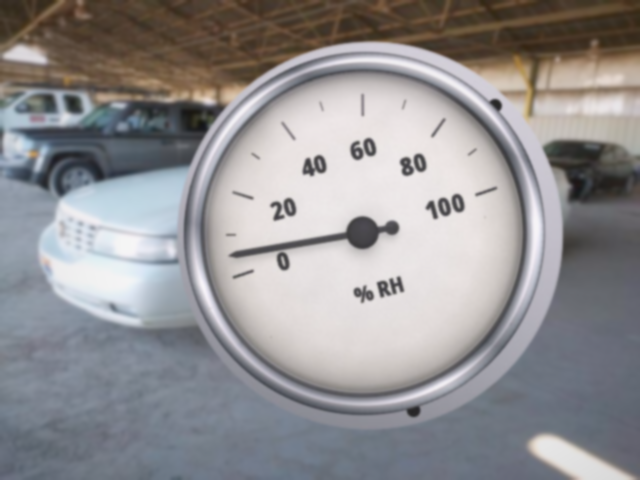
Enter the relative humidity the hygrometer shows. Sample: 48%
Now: 5%
